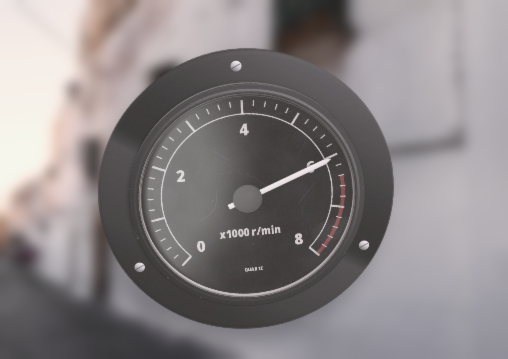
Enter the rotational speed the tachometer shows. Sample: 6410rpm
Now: 6000rpm
